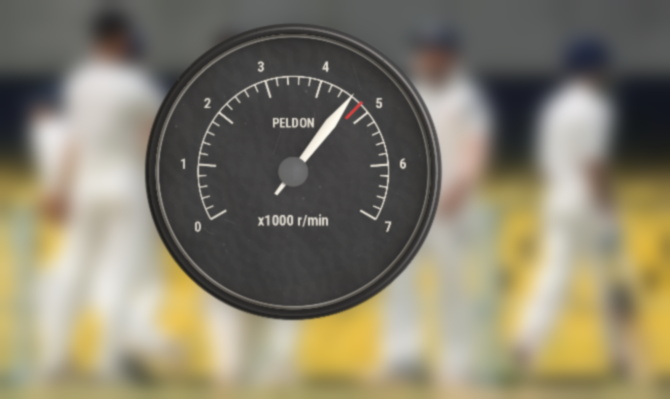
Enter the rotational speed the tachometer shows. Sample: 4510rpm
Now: 4600rpm
